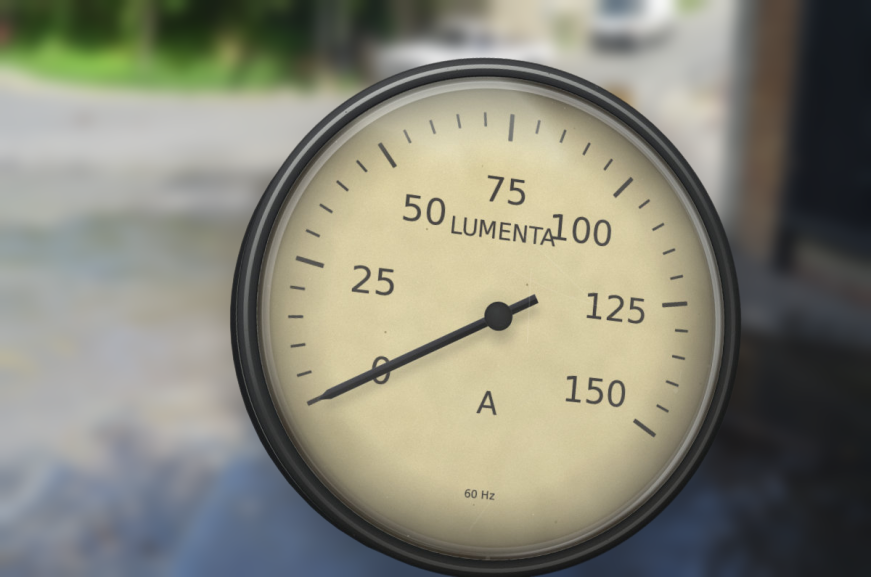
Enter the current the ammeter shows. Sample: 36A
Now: 0A
